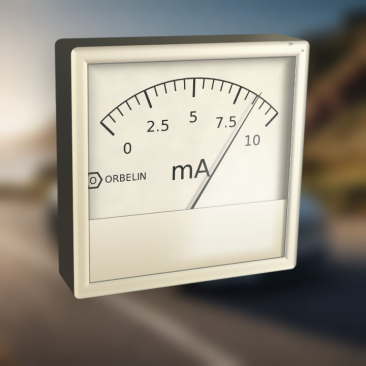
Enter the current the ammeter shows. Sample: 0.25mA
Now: 8.5mA
